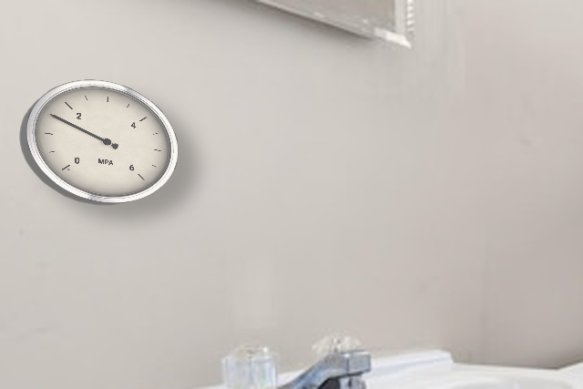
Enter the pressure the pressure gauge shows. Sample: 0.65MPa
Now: 1.5MPa
